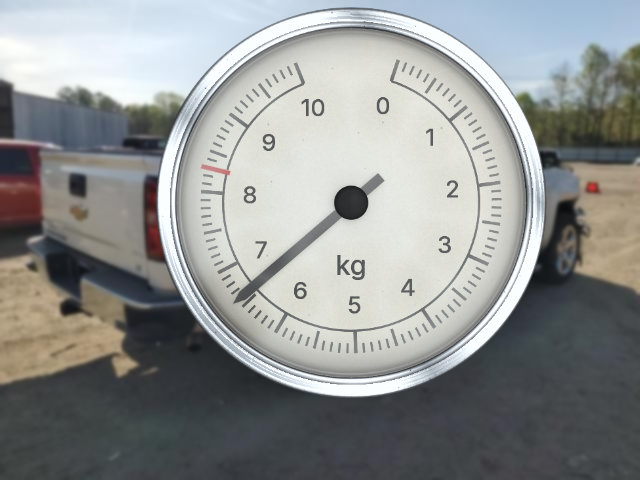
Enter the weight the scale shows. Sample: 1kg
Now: 6.6kg
